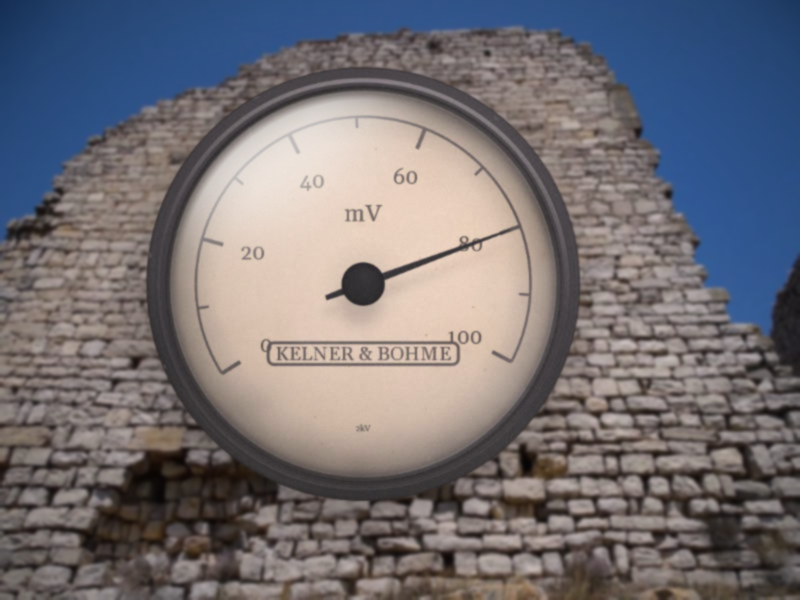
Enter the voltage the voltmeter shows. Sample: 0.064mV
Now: 80mV
